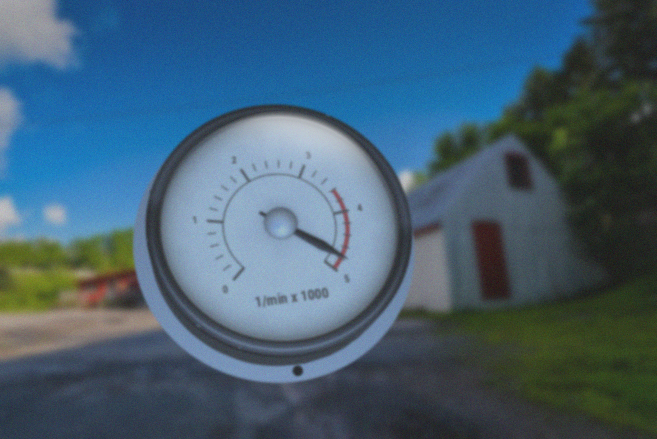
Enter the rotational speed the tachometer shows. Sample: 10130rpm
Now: 4800rpm
